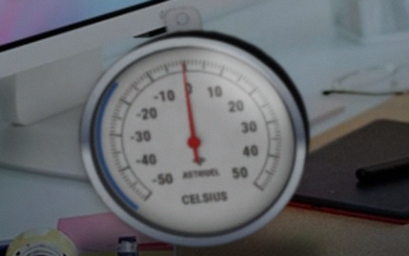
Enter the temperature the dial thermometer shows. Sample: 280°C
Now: 0°C
